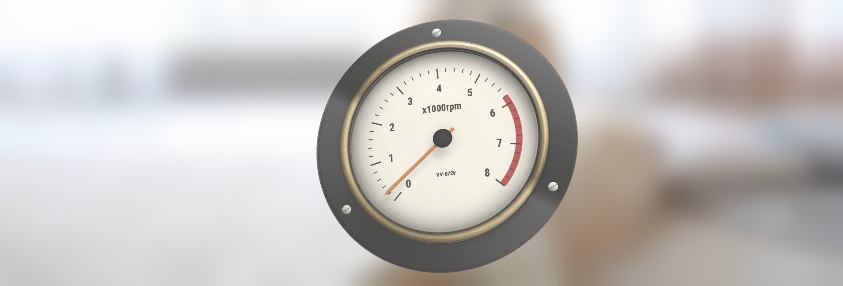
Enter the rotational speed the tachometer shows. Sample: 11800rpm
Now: 200rpm
